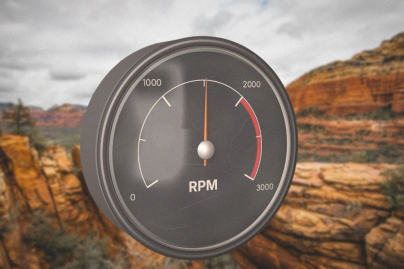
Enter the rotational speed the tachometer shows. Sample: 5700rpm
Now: 1500rpm
